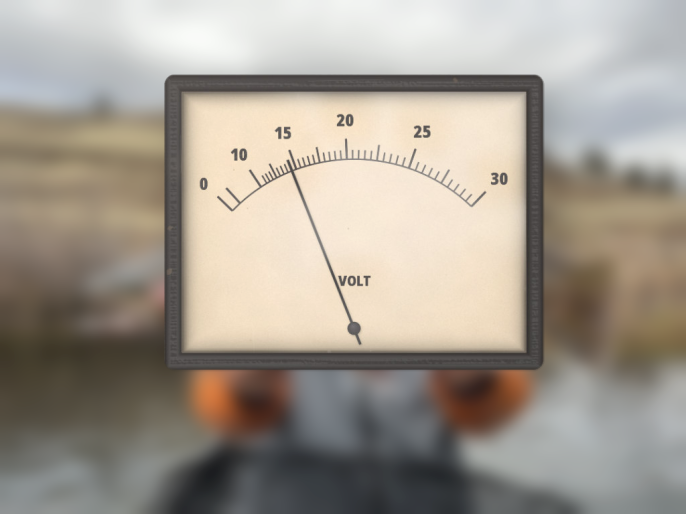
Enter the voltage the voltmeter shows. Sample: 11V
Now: 14.5V
